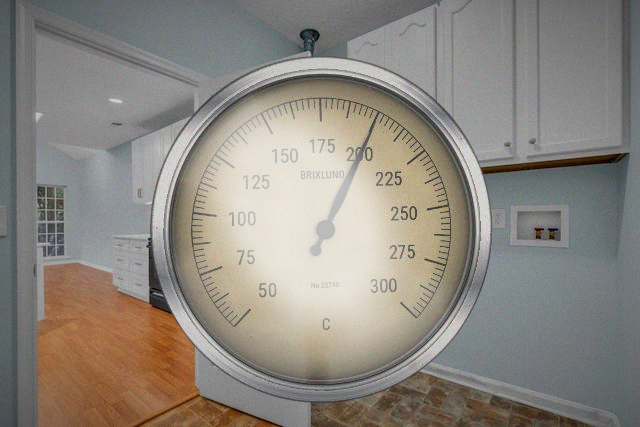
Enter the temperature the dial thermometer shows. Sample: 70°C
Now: 200°C
